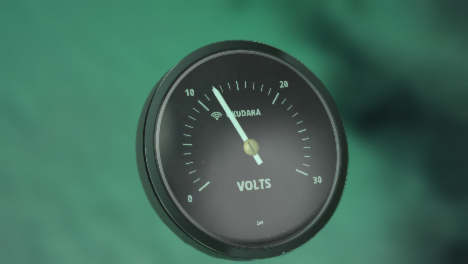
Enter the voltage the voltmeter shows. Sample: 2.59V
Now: 12V
